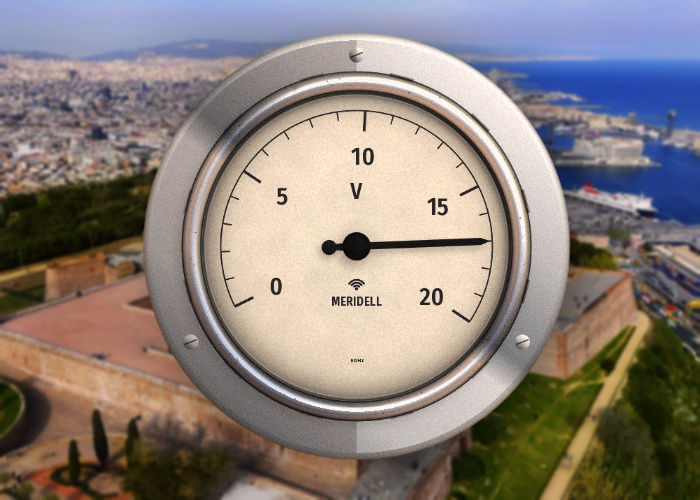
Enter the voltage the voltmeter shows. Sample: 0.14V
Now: 17V
